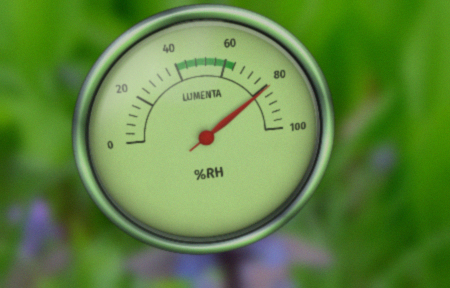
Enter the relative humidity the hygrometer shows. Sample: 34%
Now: 80%
